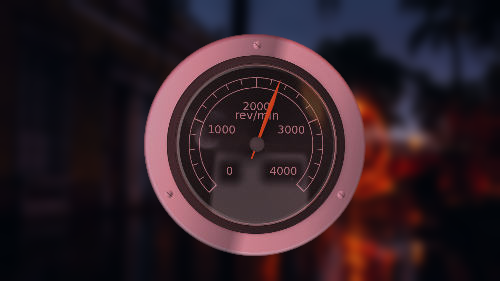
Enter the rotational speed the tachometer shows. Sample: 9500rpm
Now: 2300rpm
